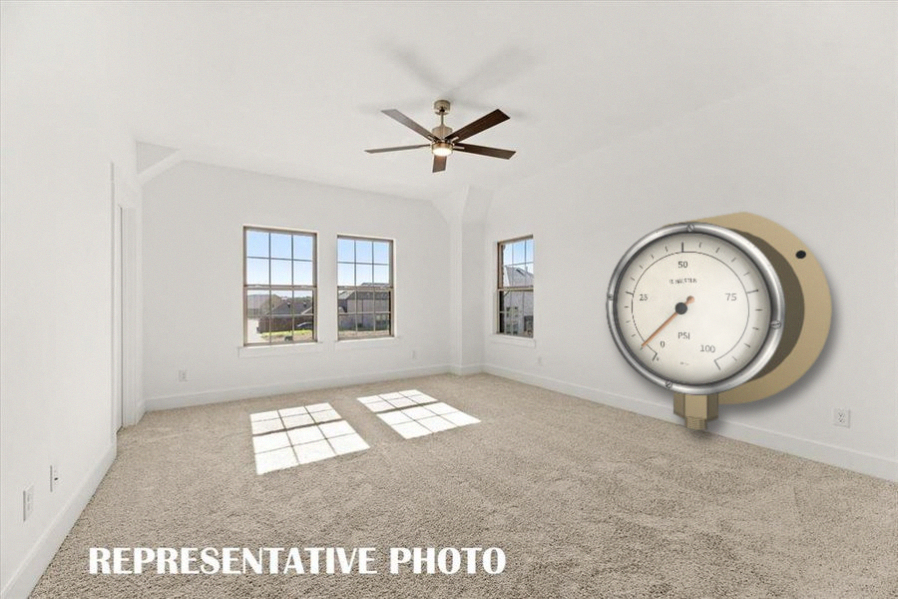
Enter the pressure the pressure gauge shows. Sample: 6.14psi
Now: 5psi
